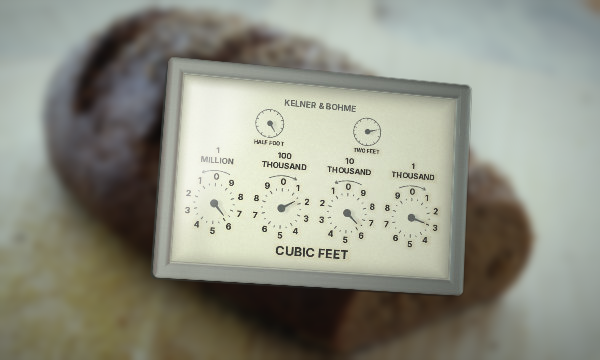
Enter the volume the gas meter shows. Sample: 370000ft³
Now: 616300ft³
